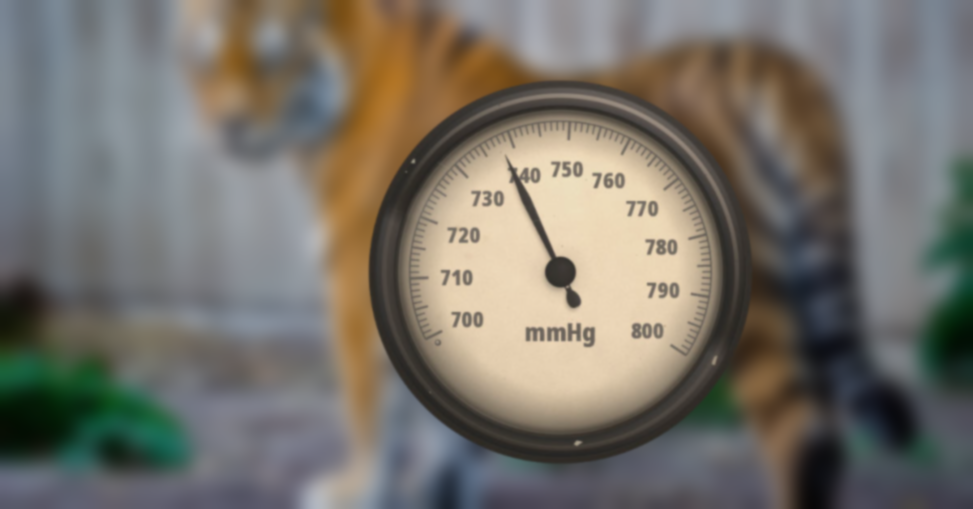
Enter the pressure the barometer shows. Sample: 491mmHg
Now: 738mmHg
